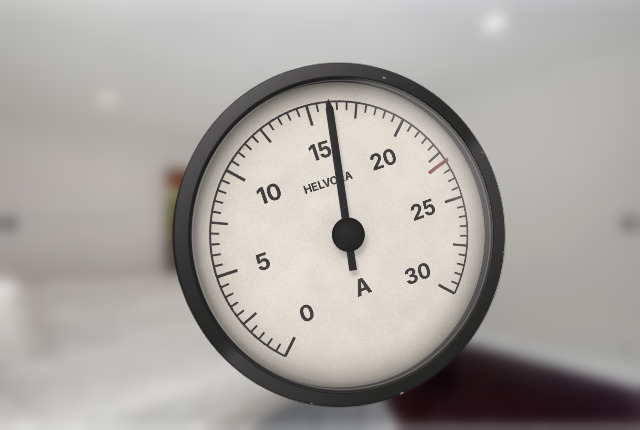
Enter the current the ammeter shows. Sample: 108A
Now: 16A
